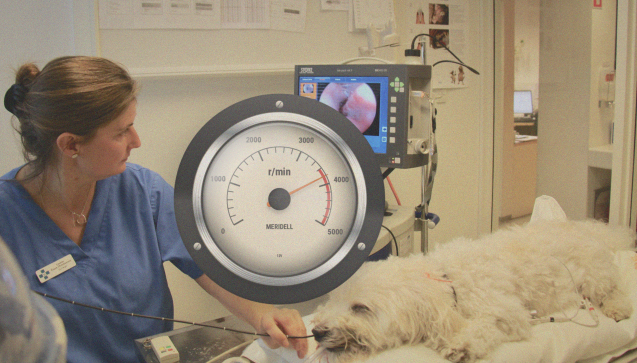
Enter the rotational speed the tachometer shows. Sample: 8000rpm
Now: 3800rpm
